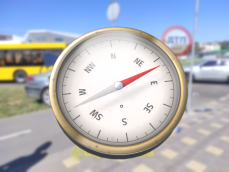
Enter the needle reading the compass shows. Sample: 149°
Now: 70°
